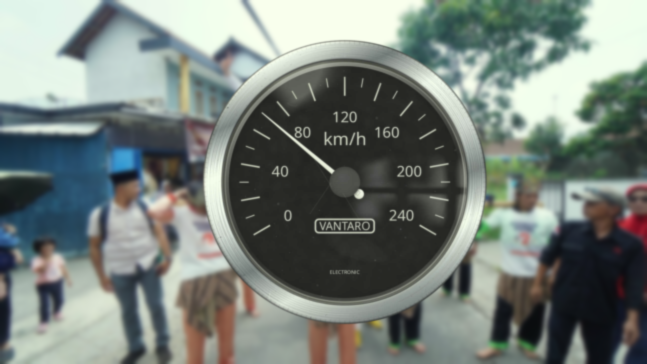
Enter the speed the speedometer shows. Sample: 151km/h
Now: 70km/h
